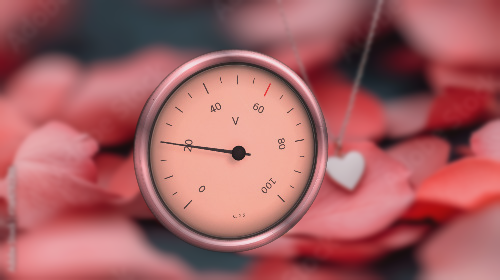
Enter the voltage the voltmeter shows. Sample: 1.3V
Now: 20V
